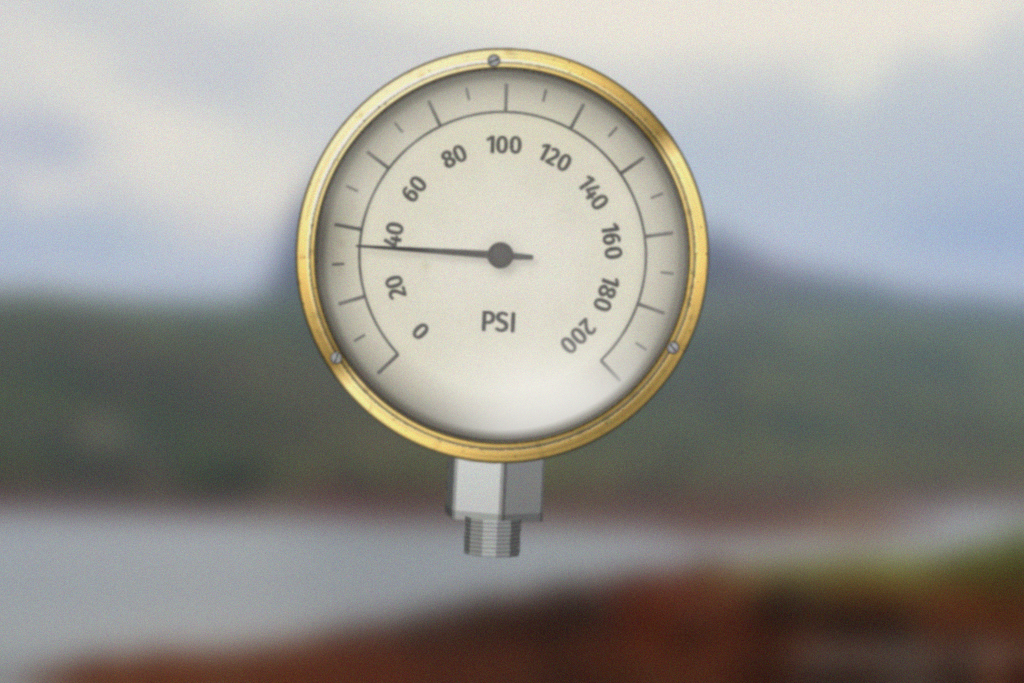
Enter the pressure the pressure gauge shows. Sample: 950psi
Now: 35psi
